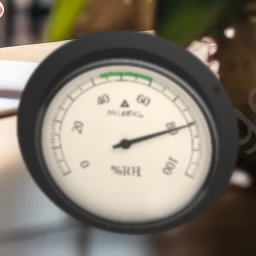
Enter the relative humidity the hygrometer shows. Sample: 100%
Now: 80%
